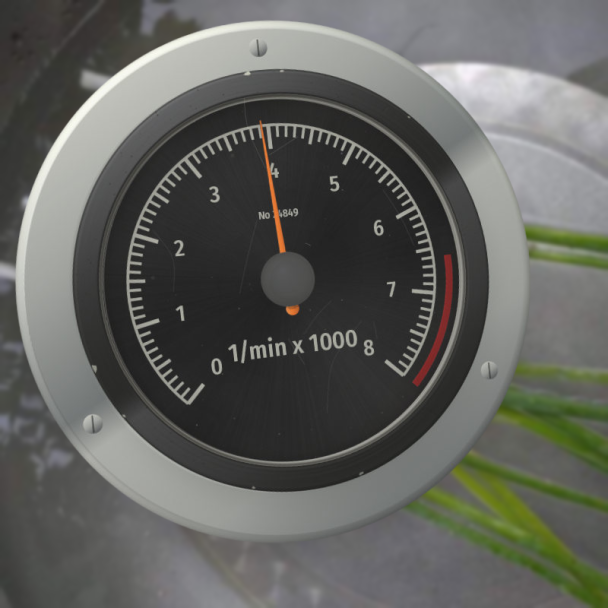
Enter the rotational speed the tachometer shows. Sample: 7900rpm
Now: 3900rpm
